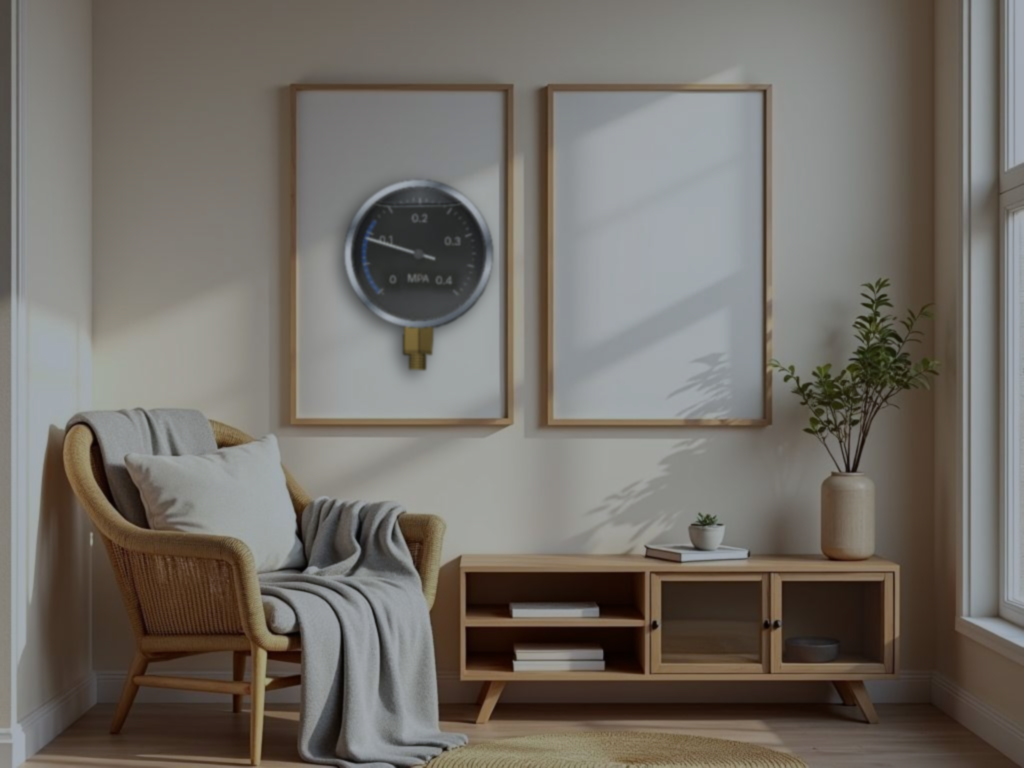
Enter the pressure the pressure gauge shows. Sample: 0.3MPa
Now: 0.09MPa
